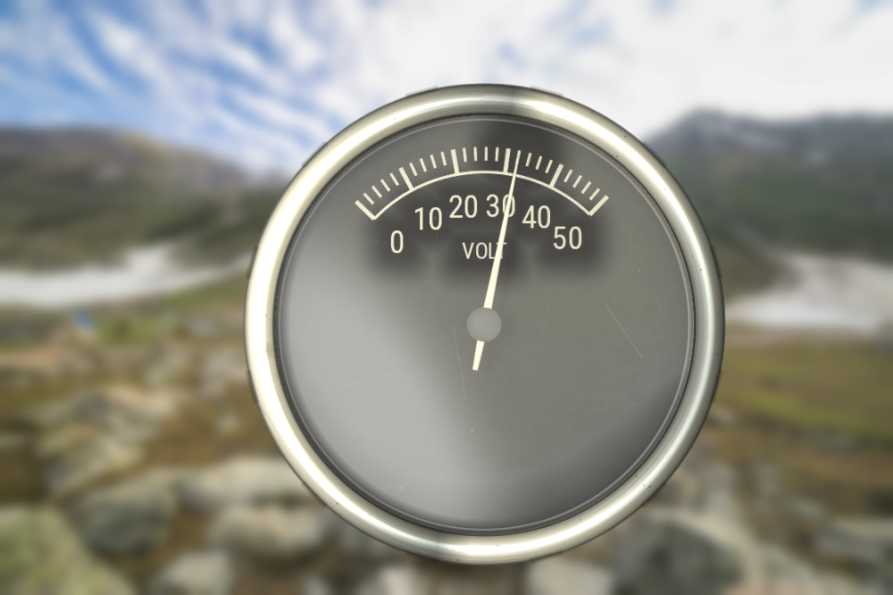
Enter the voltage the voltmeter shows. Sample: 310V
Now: 32V
